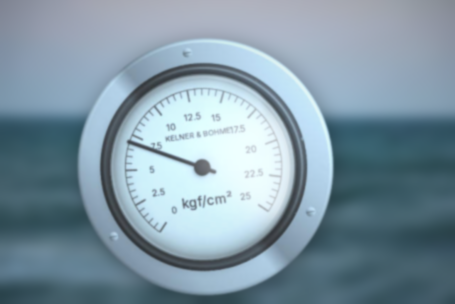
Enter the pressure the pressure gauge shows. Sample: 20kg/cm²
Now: 7kg/cm²
